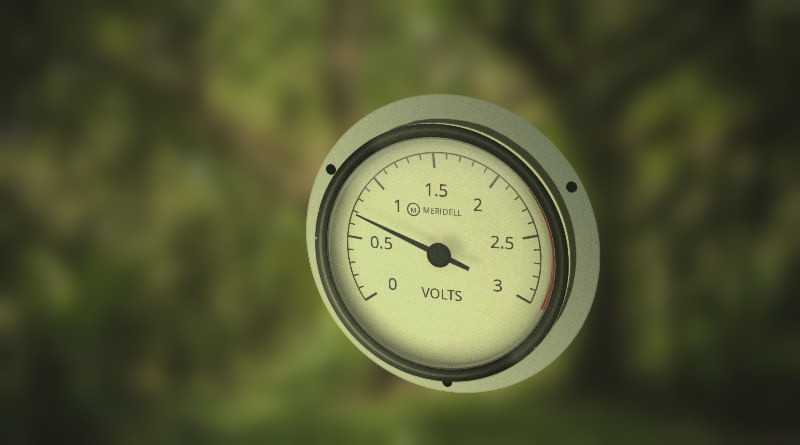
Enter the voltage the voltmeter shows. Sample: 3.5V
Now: 0.7V
